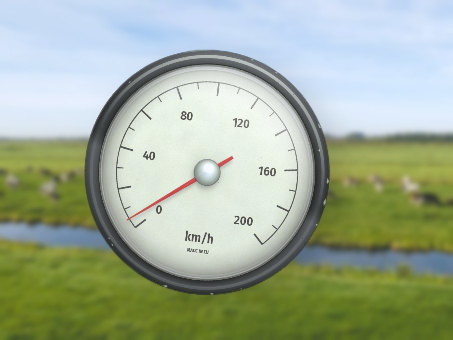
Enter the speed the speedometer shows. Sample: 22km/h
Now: 5km/h
